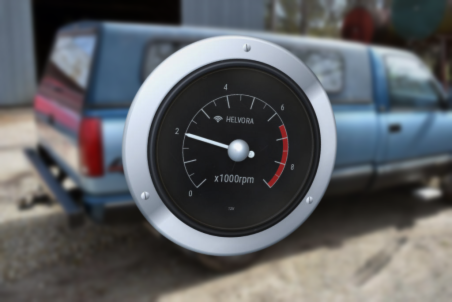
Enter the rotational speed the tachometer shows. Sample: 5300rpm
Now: 2000rpm
